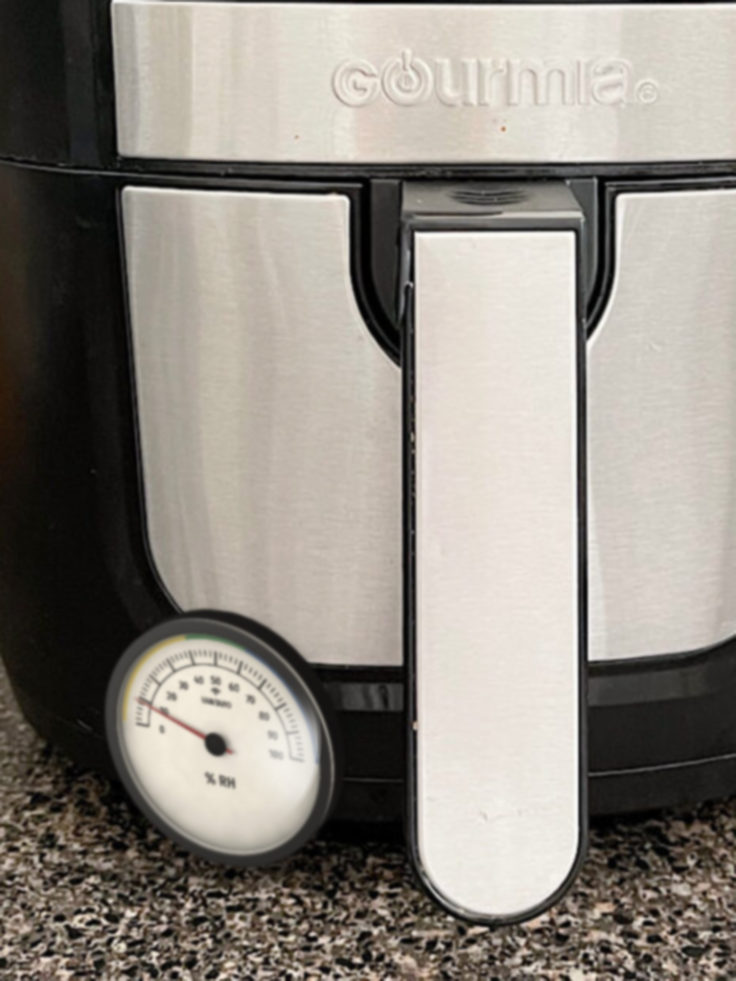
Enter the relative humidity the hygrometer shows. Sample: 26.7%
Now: 10%
